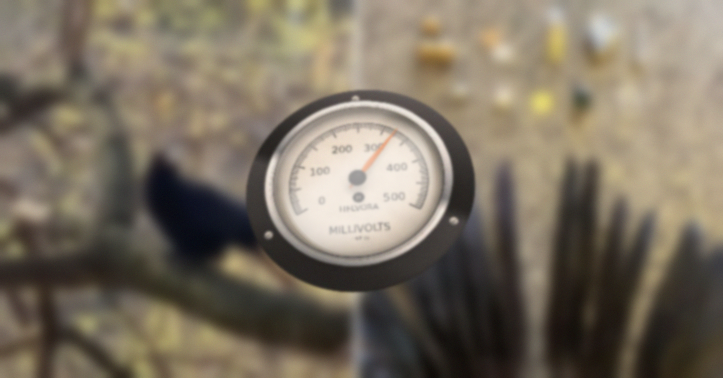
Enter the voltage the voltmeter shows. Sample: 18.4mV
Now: 325mV
